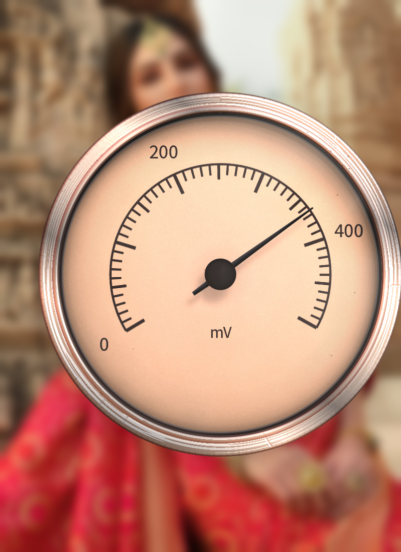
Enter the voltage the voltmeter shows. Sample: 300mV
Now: 365mV
